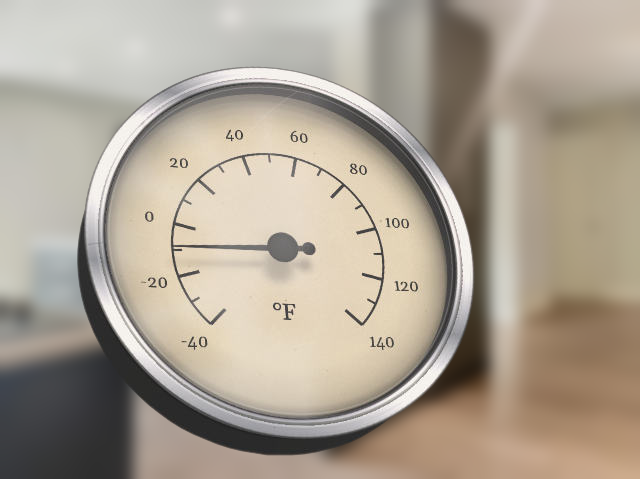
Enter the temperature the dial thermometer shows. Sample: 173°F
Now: -10°F
